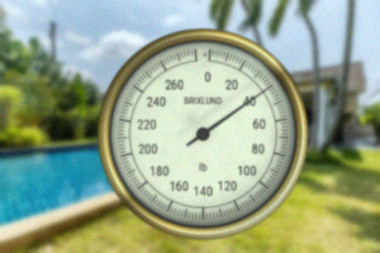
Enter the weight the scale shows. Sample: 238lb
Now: 40lb
